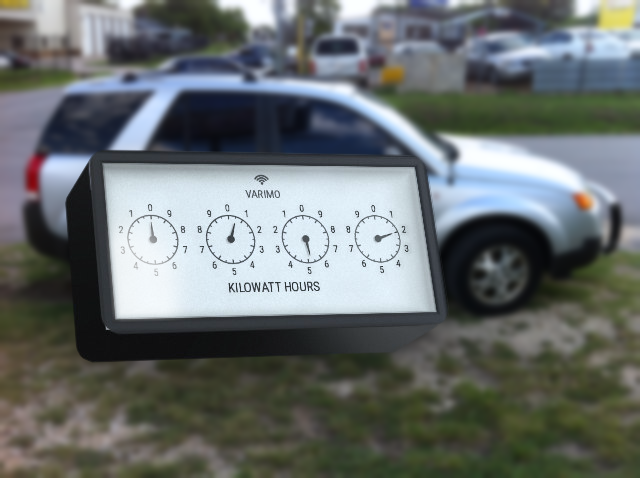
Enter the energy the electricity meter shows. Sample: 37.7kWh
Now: 52kWh
